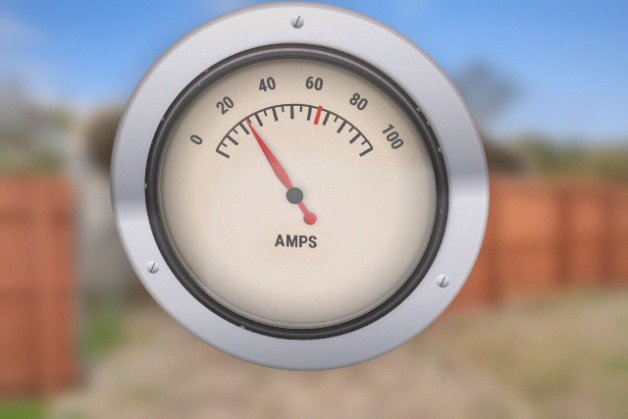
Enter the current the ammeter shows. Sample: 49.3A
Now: 25A
